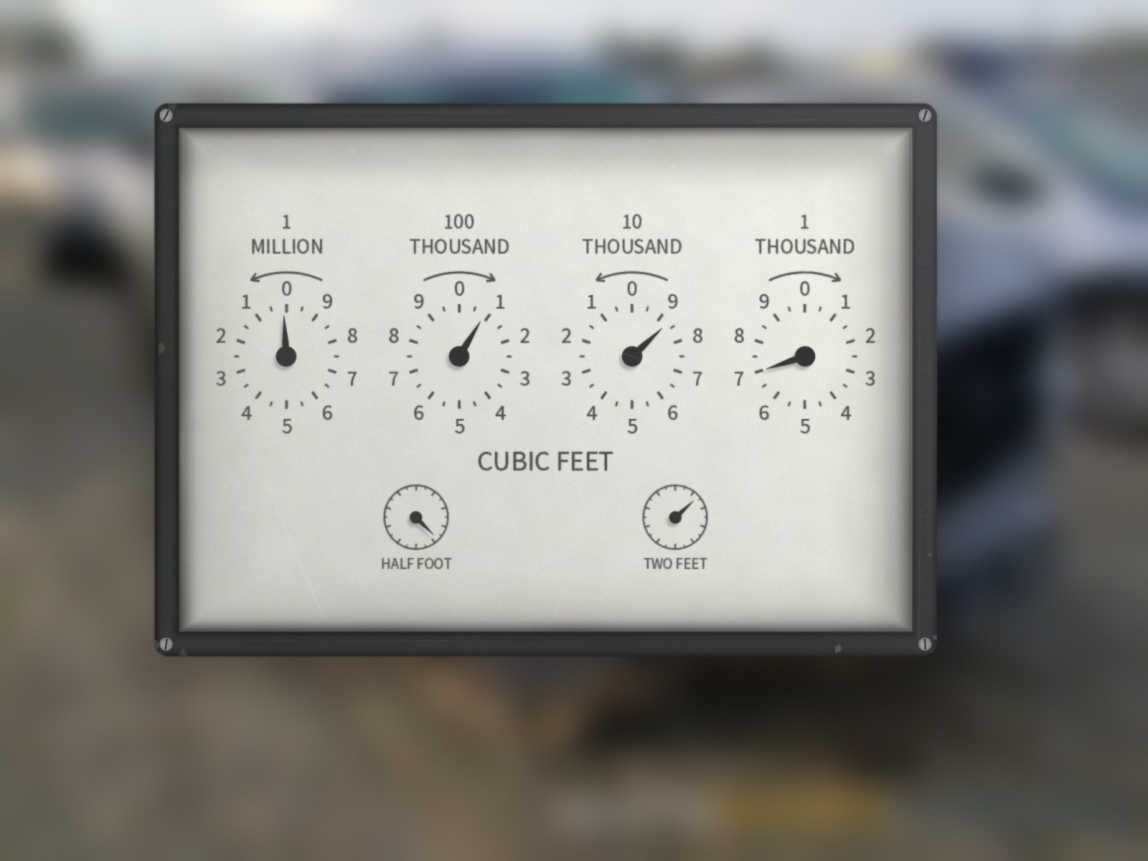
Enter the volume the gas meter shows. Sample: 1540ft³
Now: 8700ft³
